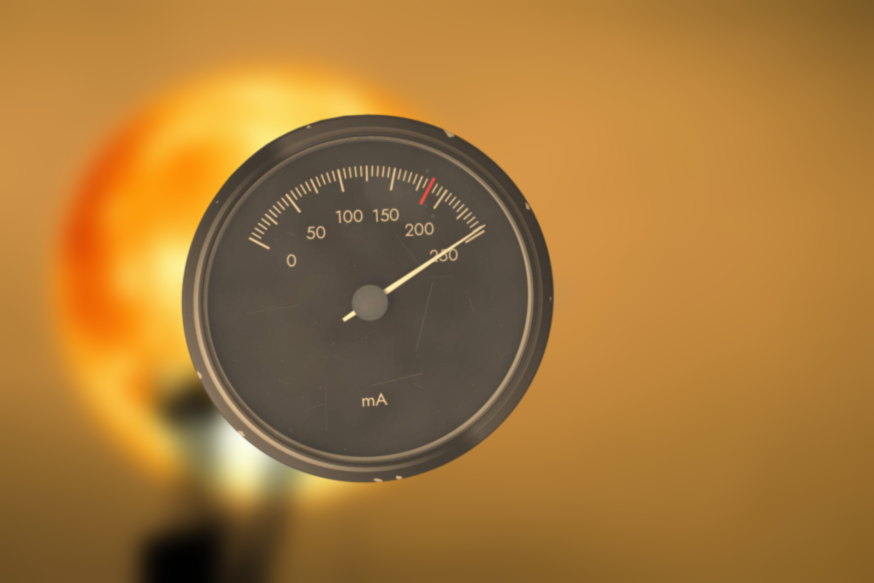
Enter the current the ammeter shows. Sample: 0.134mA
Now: 245mA
